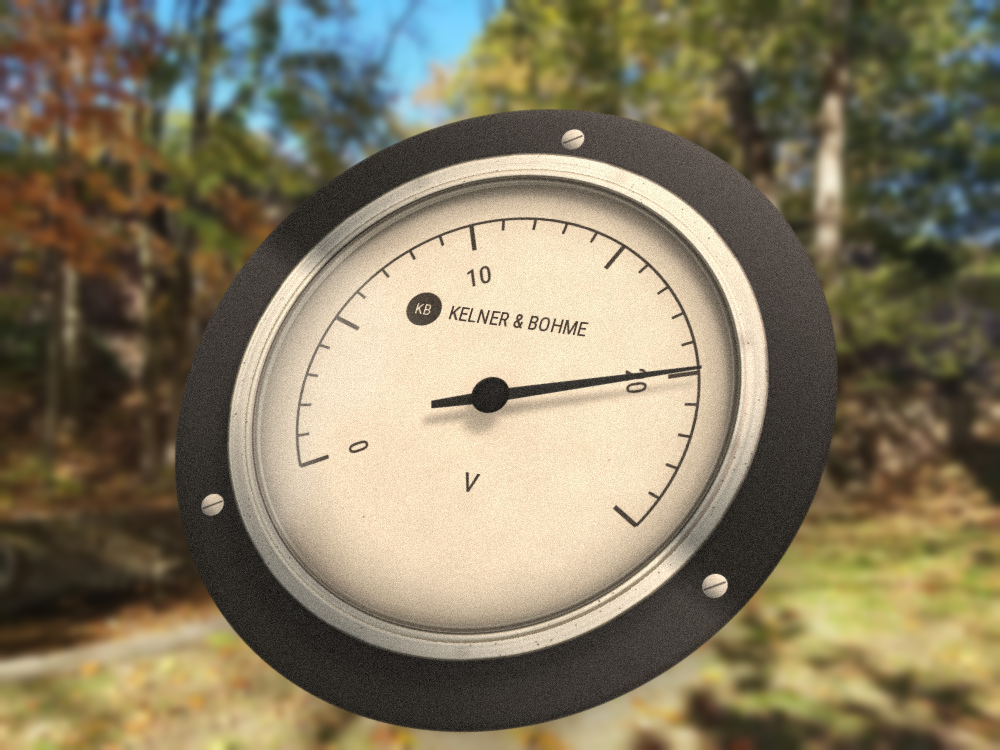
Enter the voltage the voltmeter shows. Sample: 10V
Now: 20V
